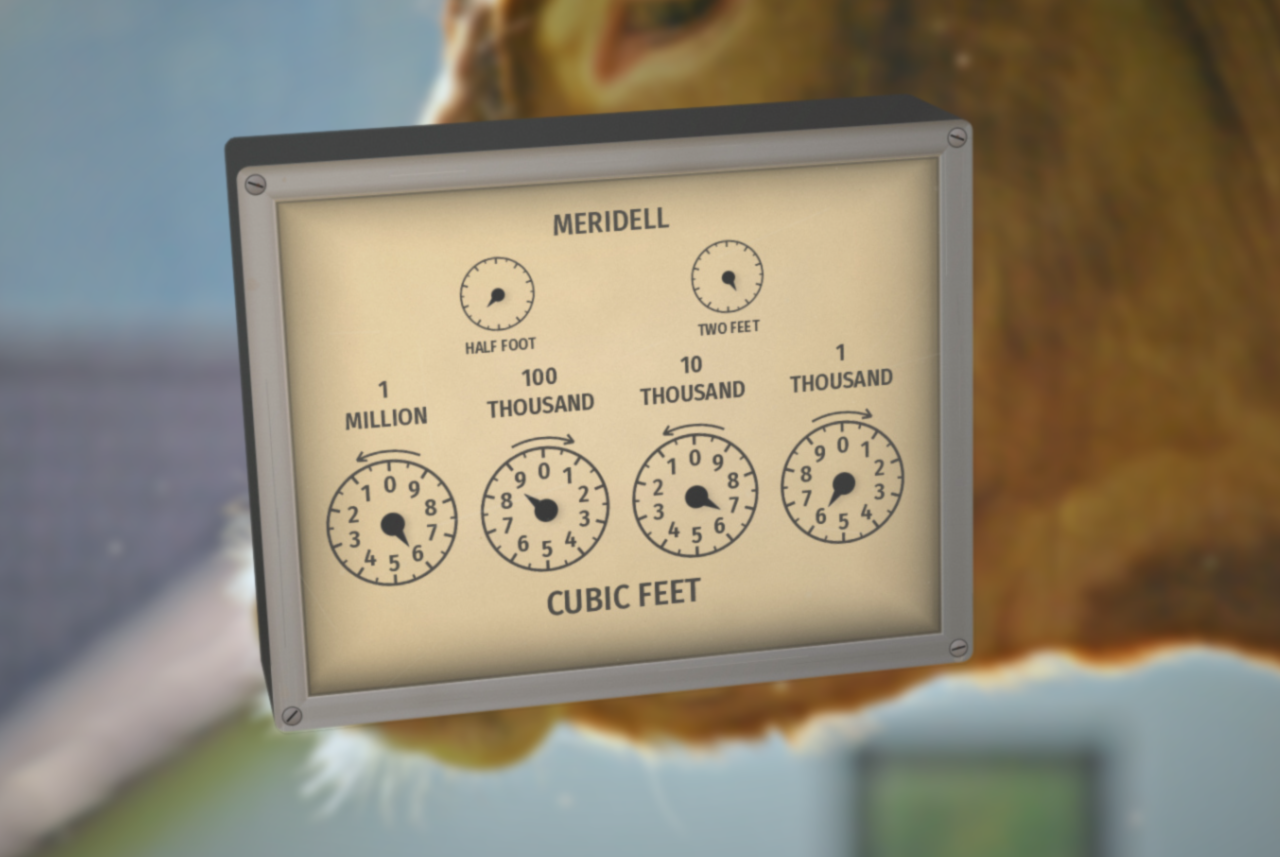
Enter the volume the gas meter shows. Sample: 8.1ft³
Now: 586600ft³
